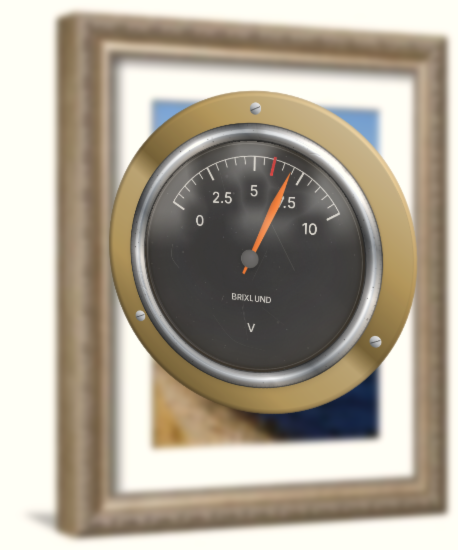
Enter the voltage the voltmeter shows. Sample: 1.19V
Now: 7V
